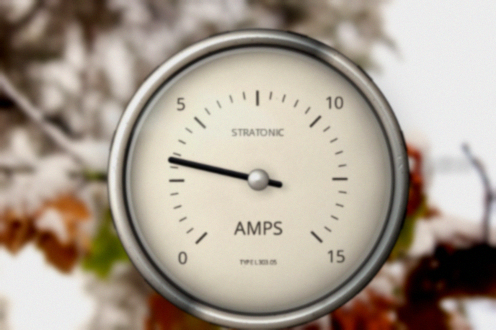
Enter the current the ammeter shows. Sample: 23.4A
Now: 3.25A
